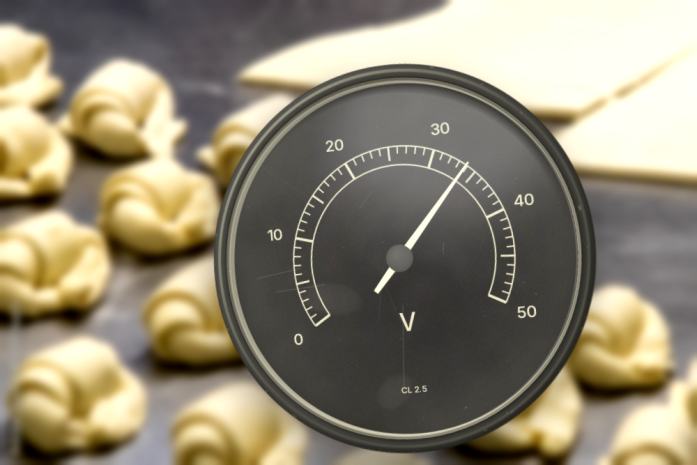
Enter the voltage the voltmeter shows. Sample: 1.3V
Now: 34V
